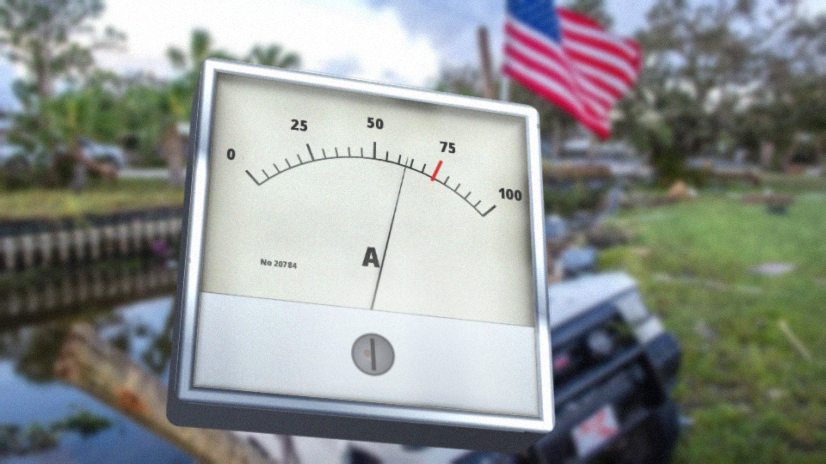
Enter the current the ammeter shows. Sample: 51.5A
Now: 62.5A
